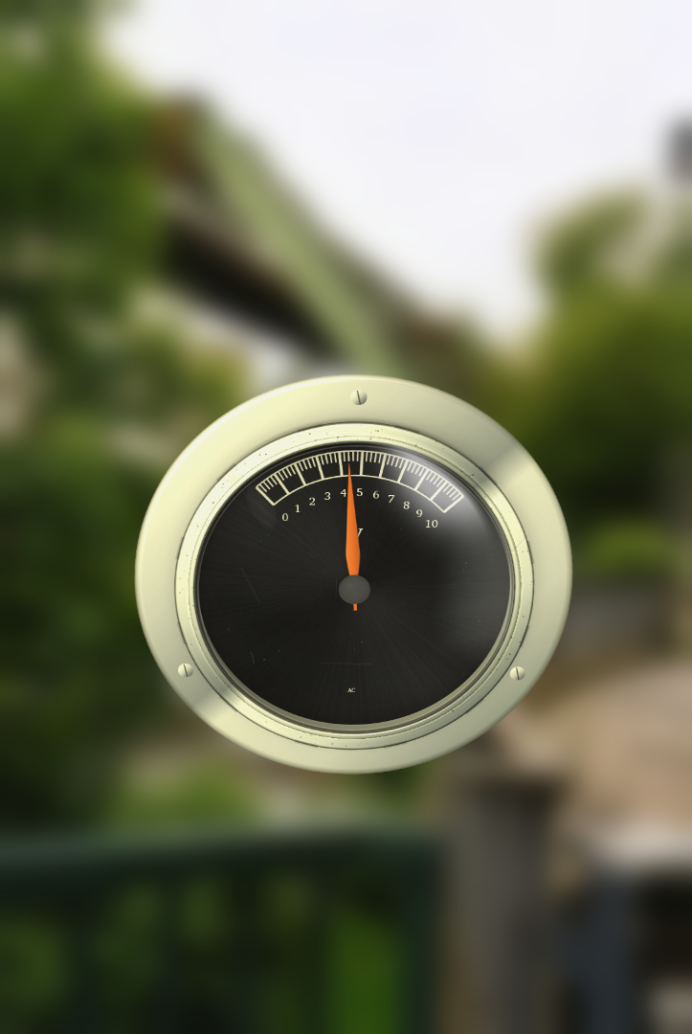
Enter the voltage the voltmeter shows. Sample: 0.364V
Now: 4.4V
